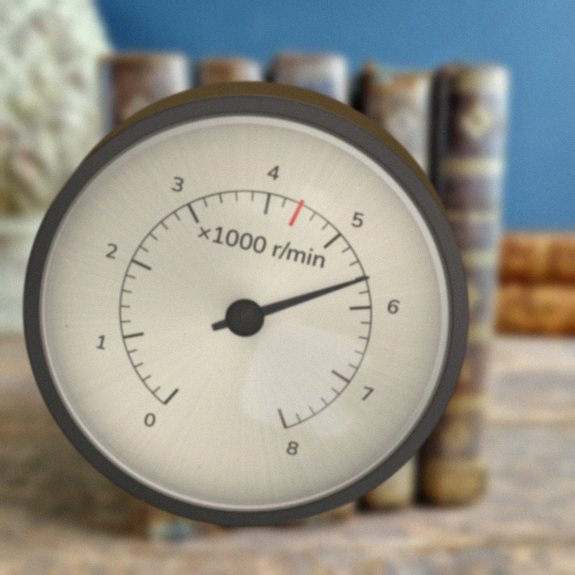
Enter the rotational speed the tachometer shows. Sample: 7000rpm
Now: 5600rpm
